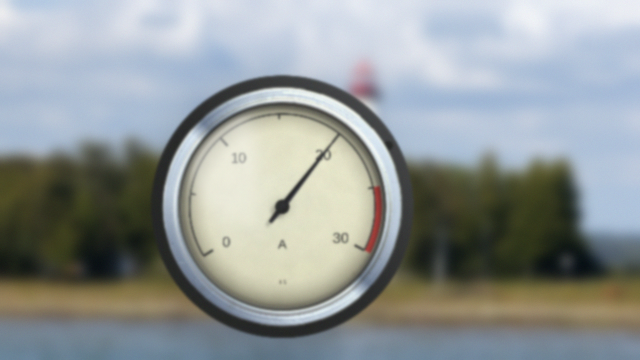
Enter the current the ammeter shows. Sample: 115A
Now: 20A
